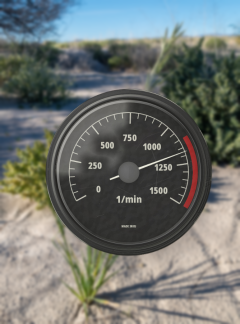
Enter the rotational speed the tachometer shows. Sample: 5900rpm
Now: 1175rpm
